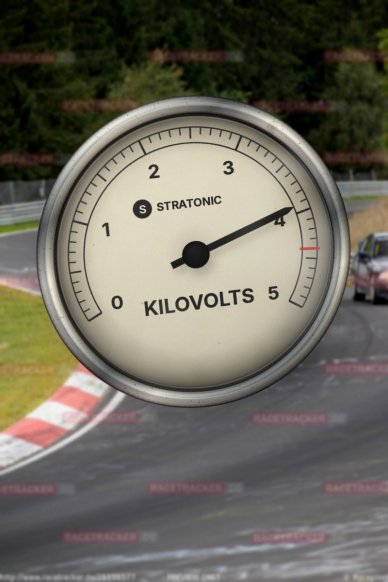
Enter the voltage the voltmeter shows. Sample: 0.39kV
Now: 3.9kV
